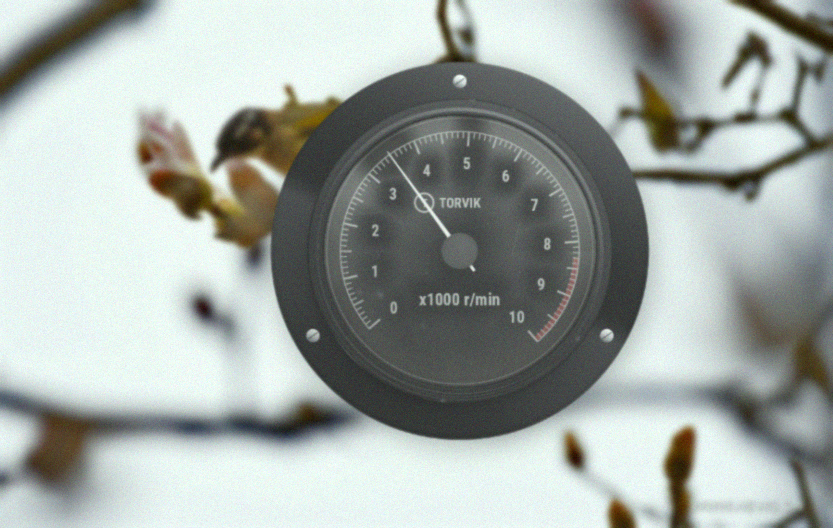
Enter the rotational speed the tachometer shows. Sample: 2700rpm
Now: 3500rpm
